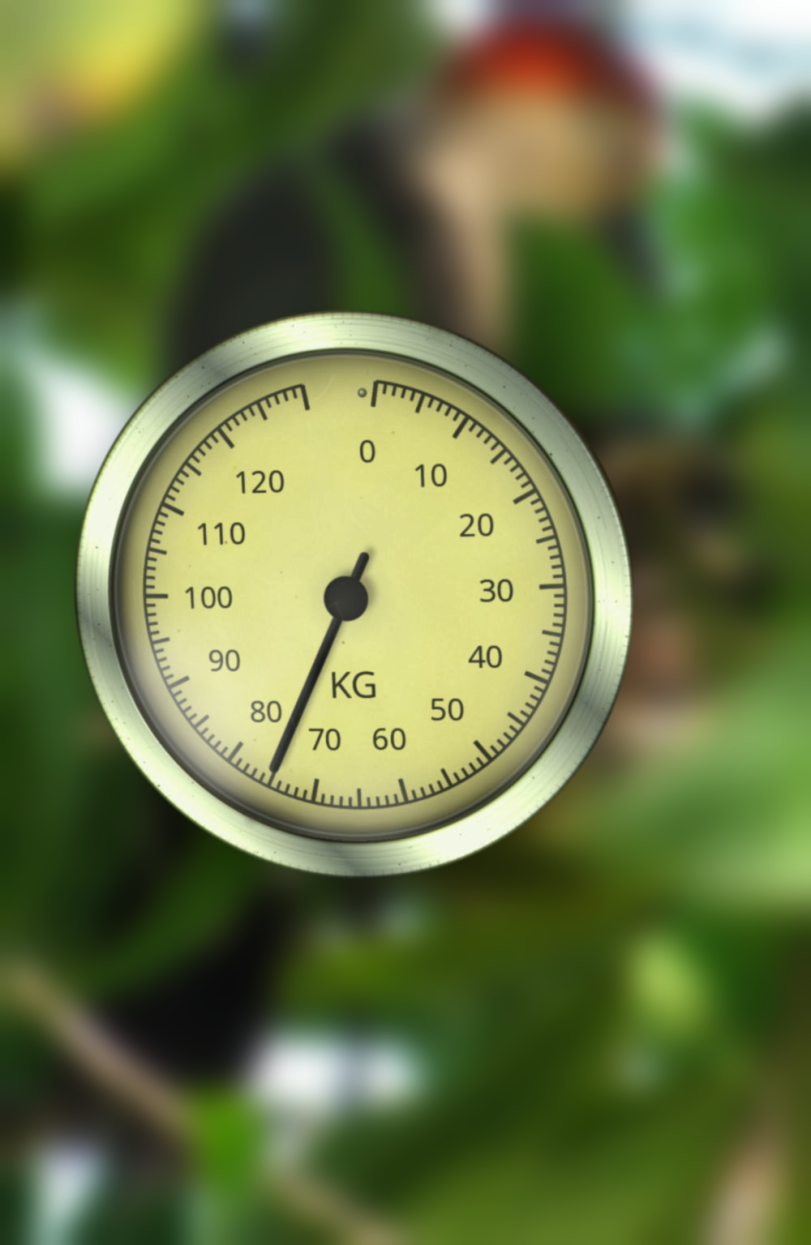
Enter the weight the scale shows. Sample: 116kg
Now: 75kg
